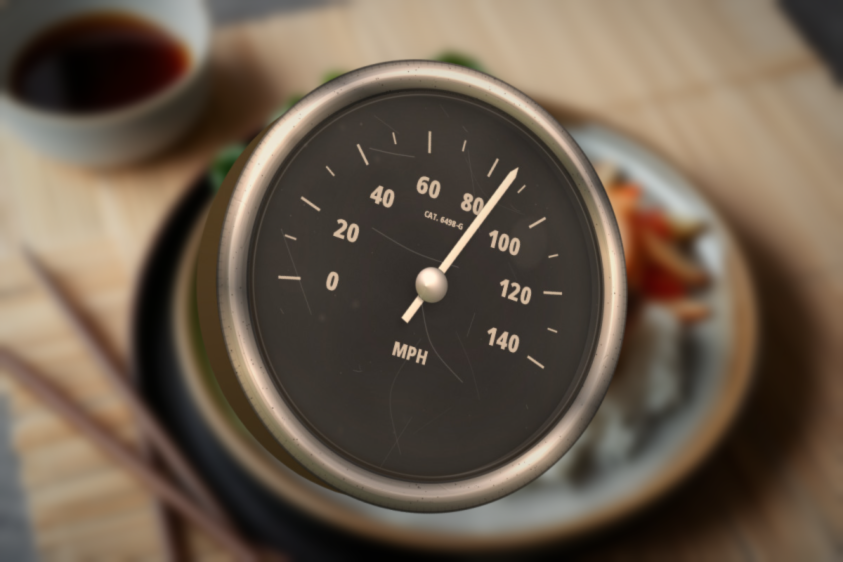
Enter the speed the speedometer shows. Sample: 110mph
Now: 85mph
